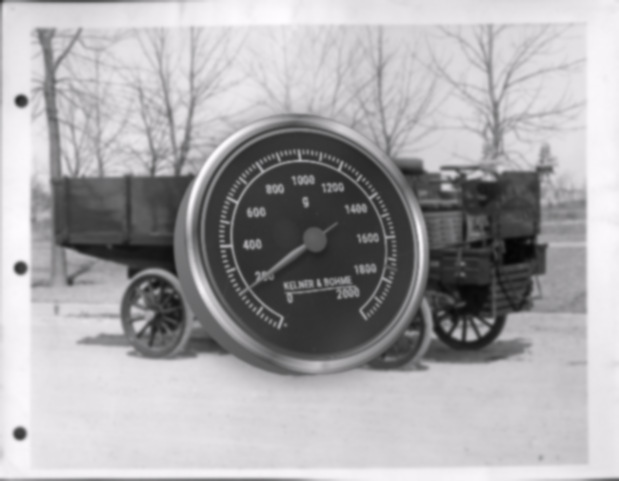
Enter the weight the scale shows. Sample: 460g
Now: 200g
